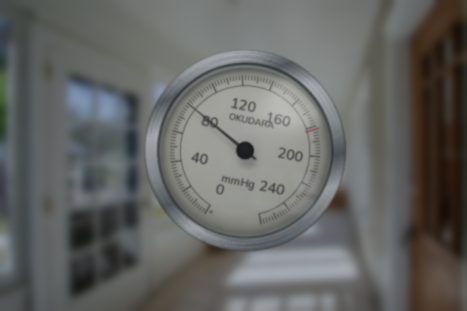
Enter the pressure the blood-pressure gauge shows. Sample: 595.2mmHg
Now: 80mmHg
